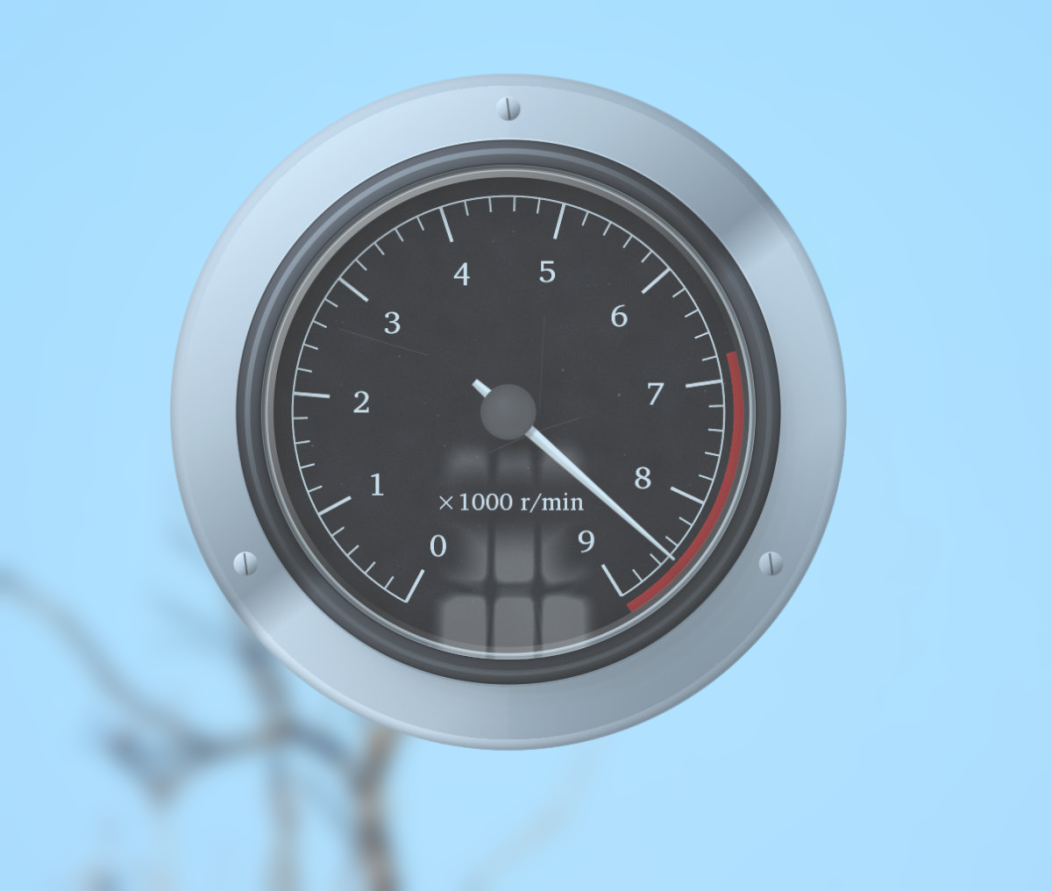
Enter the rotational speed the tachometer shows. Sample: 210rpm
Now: 8500rpm
